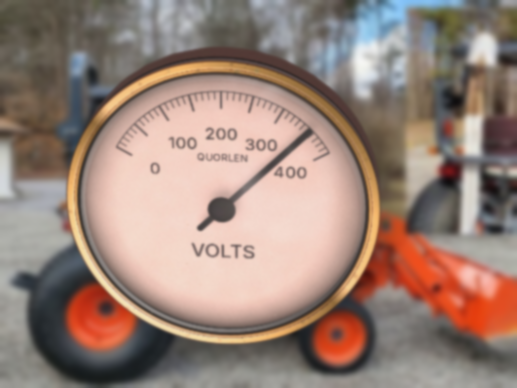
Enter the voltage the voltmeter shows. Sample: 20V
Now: 350V
